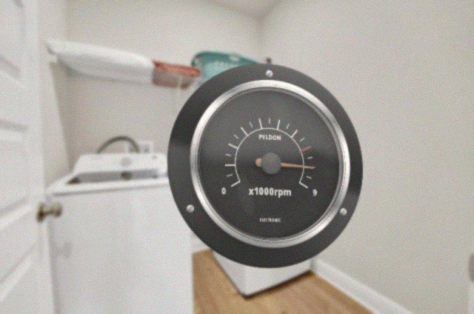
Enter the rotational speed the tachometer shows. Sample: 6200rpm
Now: 8000rpm
